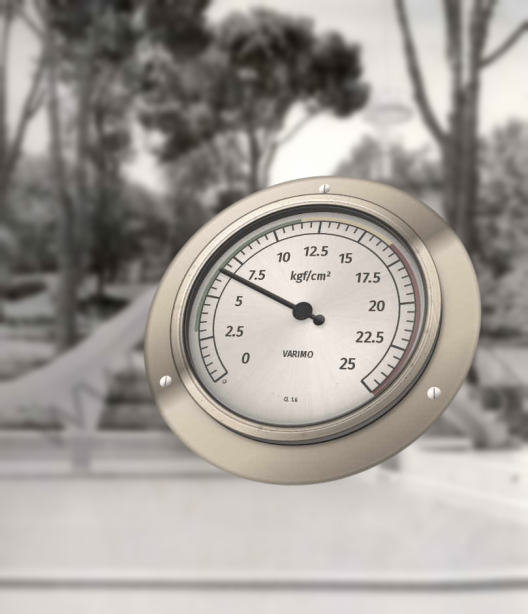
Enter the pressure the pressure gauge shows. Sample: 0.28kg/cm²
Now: 6.5kg/cm²
